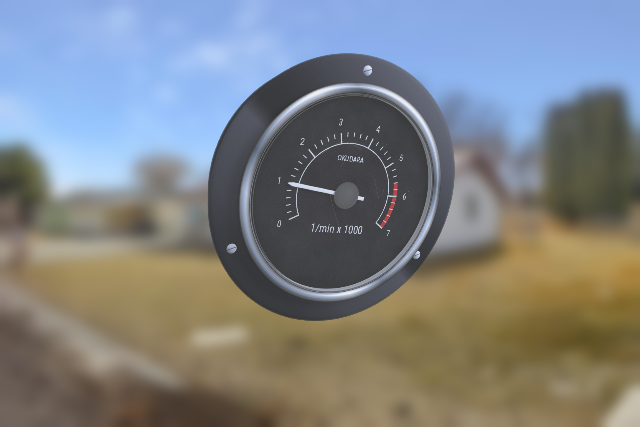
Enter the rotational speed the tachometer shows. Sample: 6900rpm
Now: 1000rpm
